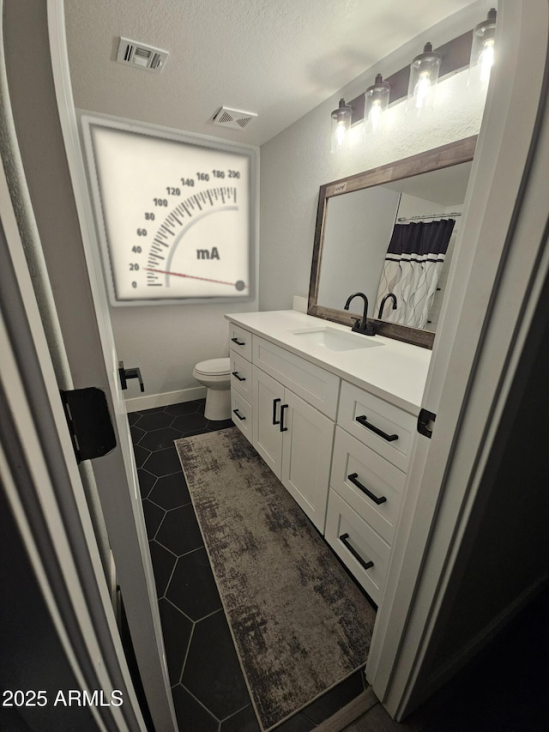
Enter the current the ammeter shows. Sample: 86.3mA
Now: 20mA
